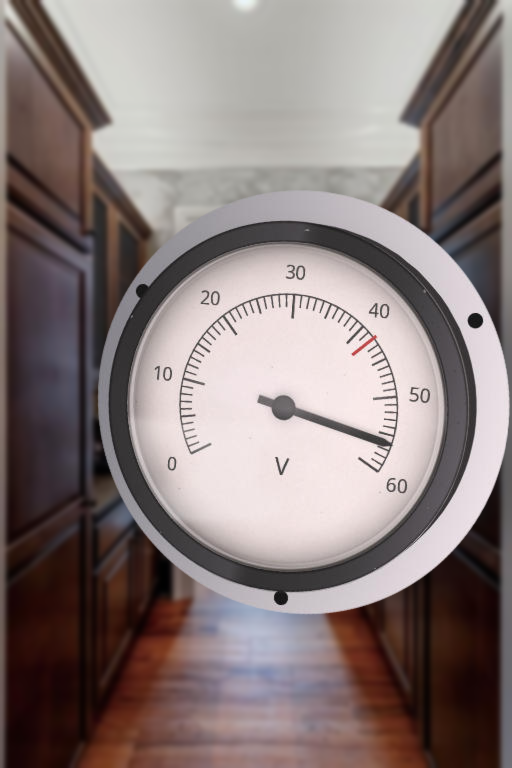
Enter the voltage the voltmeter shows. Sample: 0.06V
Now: 56V
